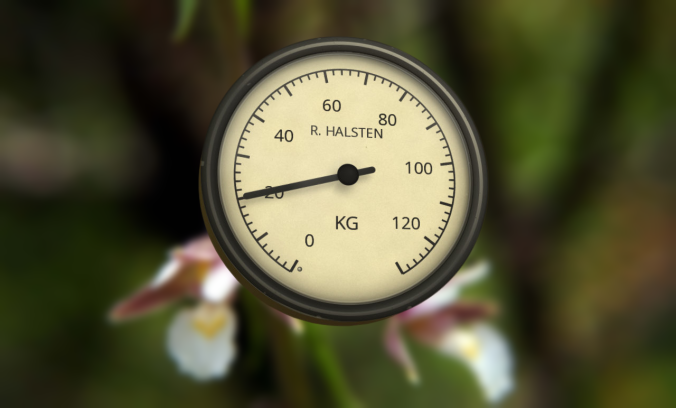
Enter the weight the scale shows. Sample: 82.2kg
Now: 20kg
